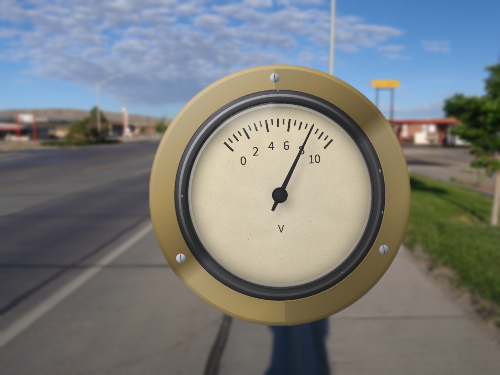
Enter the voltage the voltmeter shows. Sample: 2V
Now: 8V
